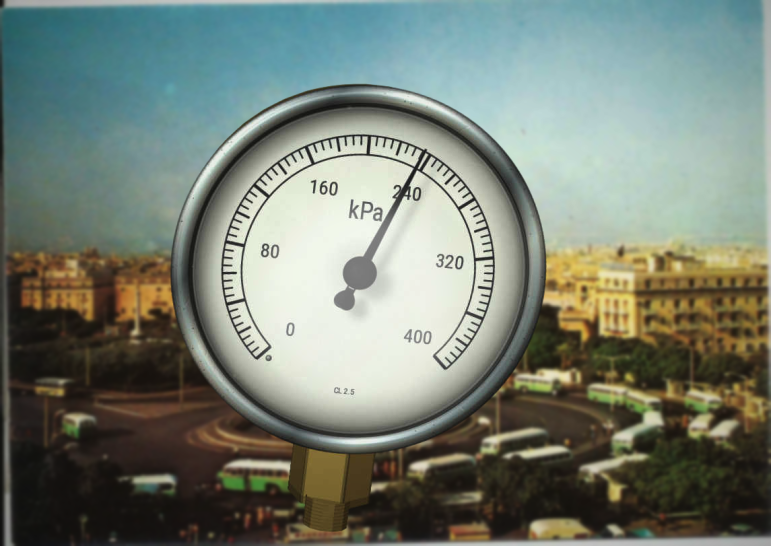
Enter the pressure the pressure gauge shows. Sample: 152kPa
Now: 235kPa
